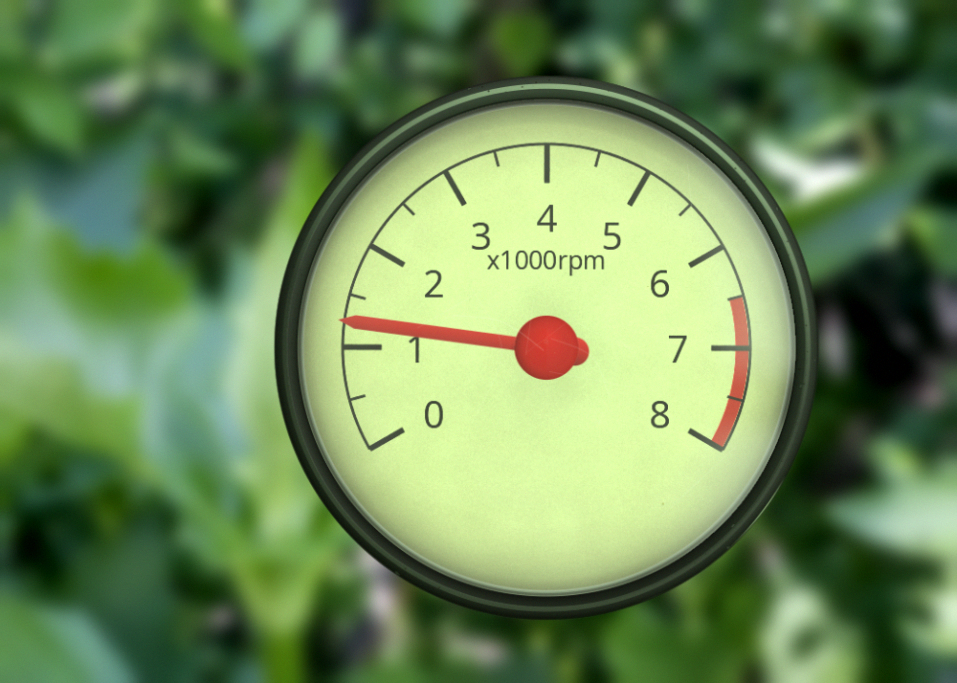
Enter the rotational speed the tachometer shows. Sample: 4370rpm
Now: 1250rpm
